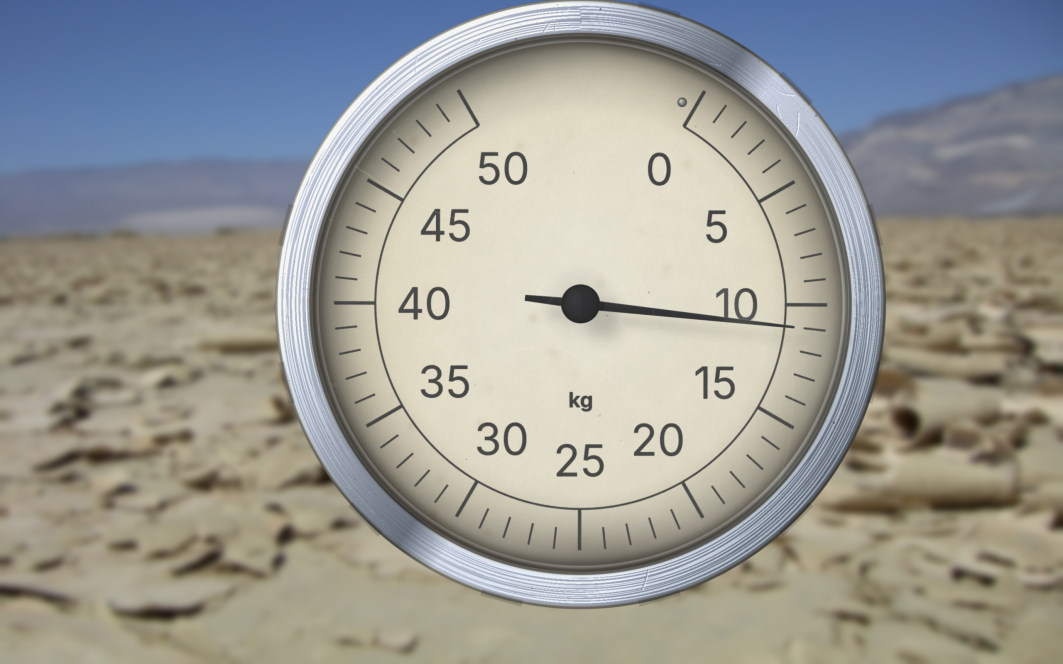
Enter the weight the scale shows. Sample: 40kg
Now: 11kg
